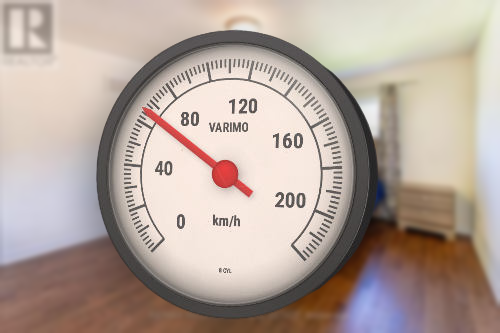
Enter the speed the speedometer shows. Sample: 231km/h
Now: 66km/h
